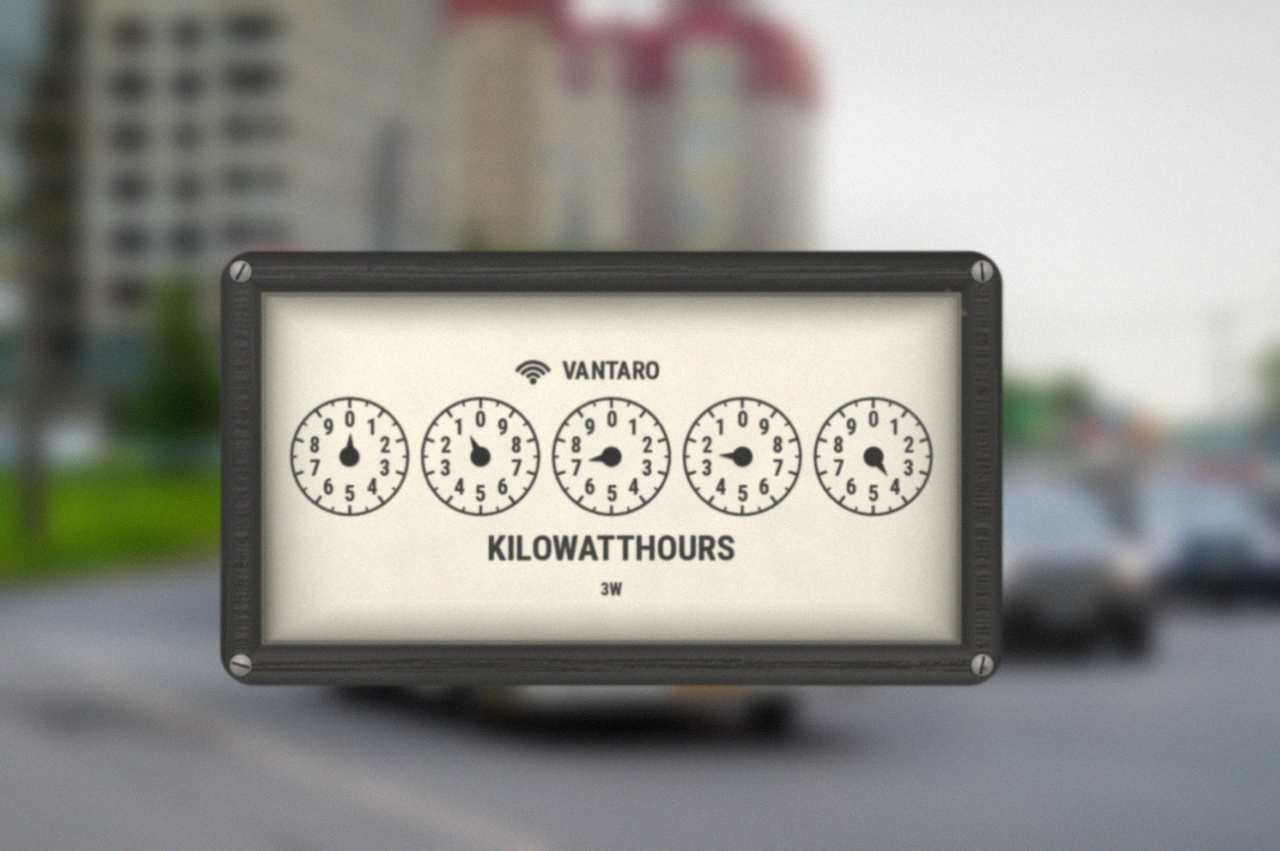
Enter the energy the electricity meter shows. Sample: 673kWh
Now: 724kWh
